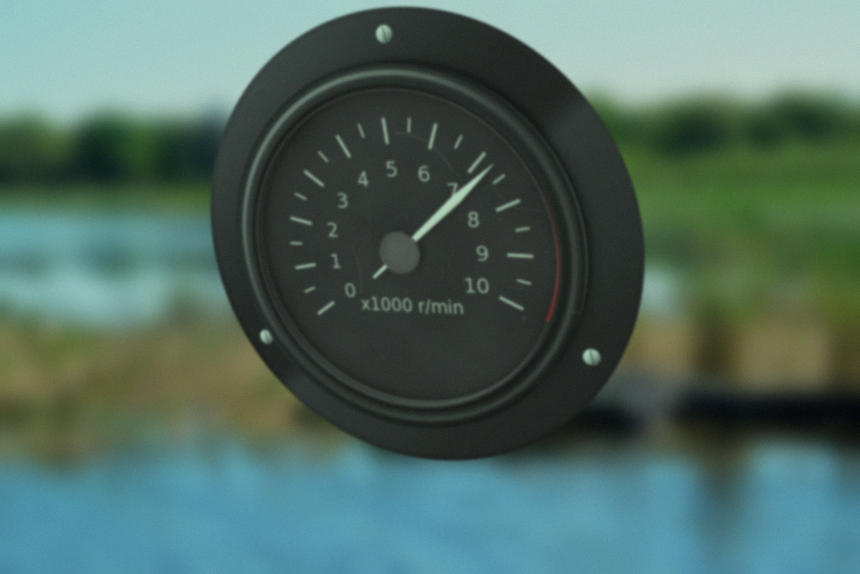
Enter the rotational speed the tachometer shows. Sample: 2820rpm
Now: 7250rpm
